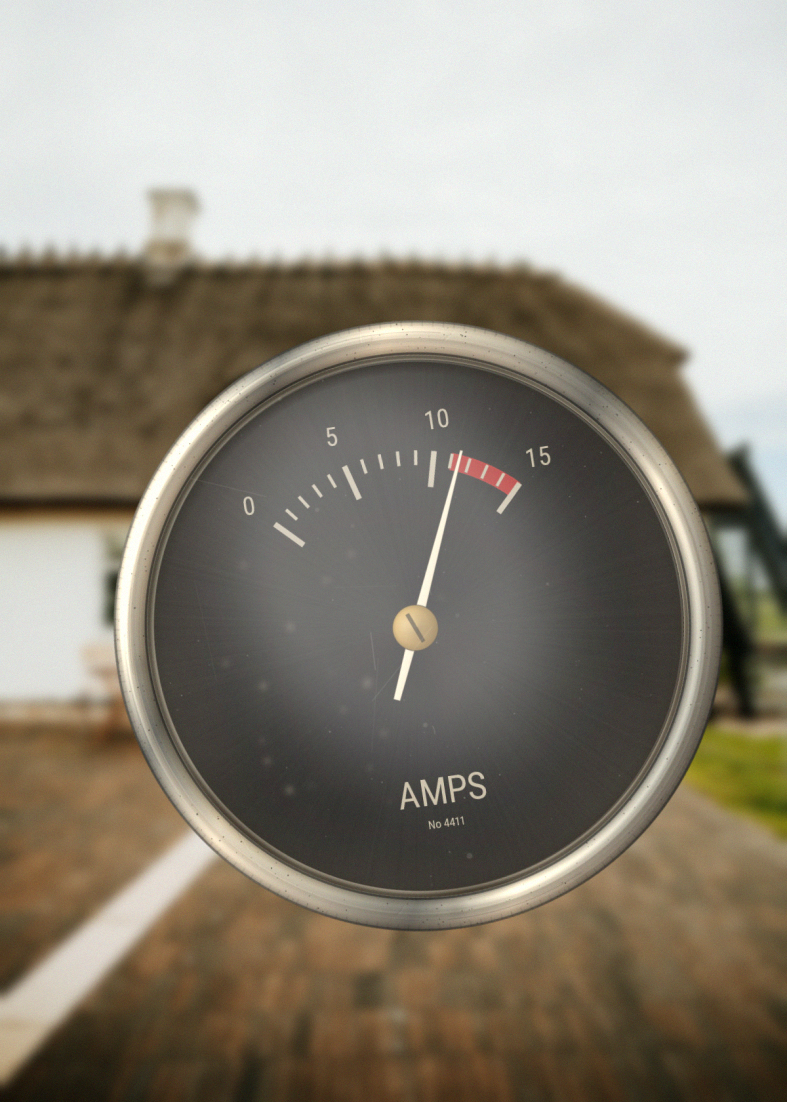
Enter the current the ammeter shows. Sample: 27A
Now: 11.5A
